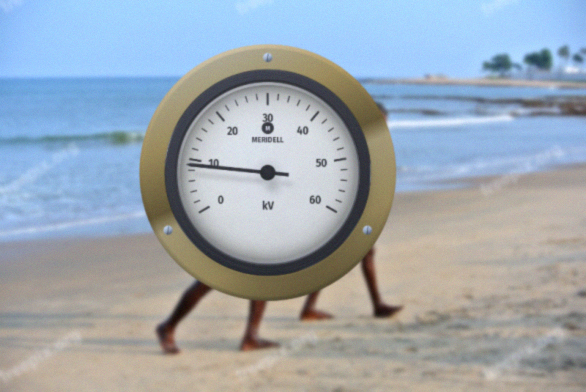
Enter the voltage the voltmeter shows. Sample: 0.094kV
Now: 9kV
